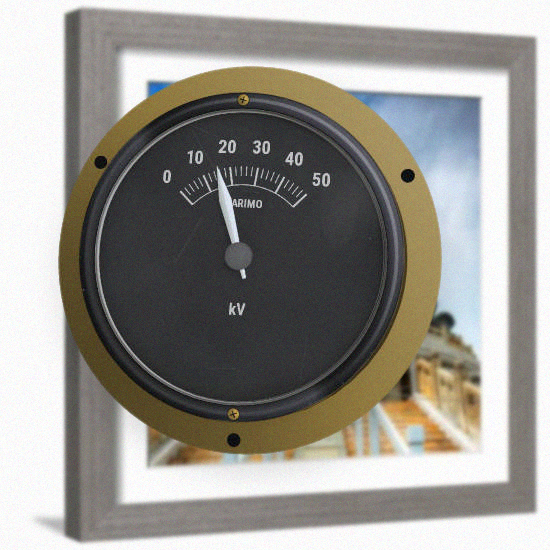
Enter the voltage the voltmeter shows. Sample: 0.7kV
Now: 16kV
